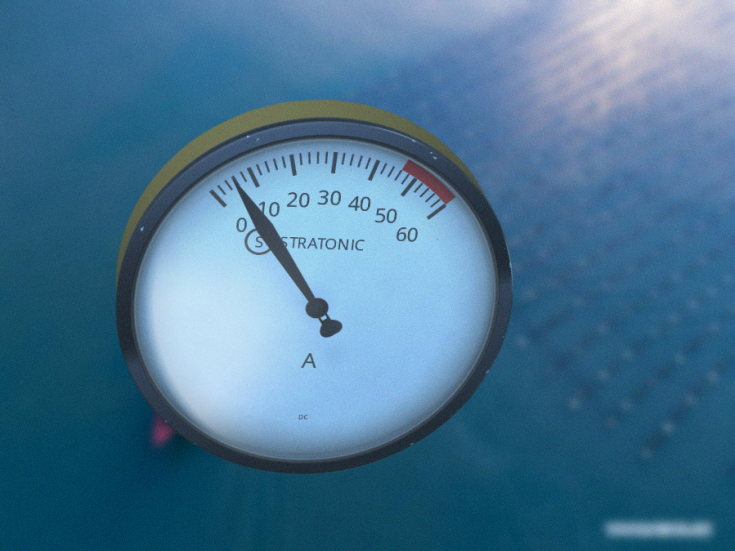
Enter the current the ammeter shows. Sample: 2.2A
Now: 6A
